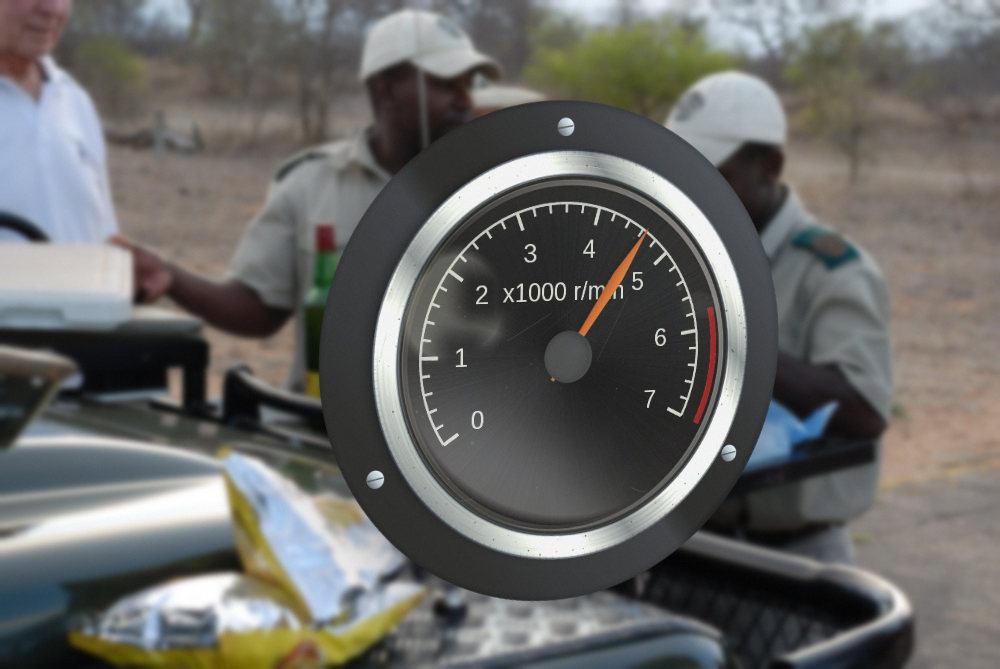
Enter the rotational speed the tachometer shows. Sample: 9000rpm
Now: 4600rpm
